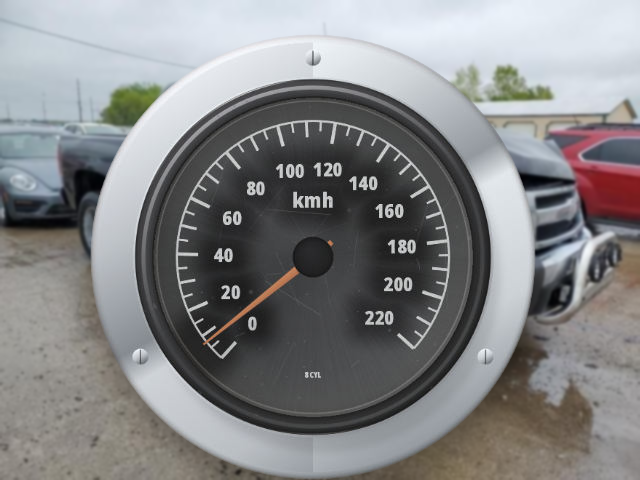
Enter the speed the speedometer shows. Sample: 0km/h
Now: 7.5km/h
